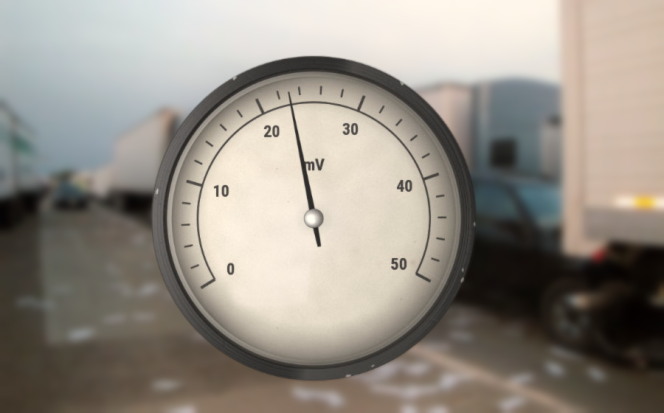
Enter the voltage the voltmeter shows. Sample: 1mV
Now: 23mV
